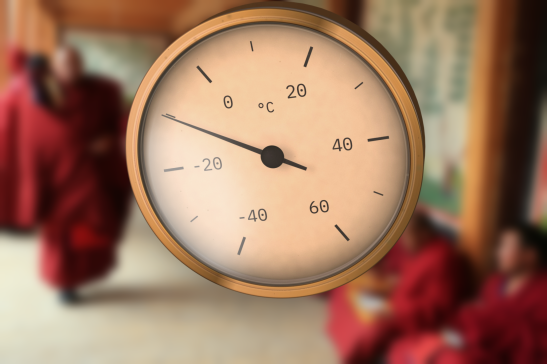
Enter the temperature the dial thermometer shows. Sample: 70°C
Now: -10°C
